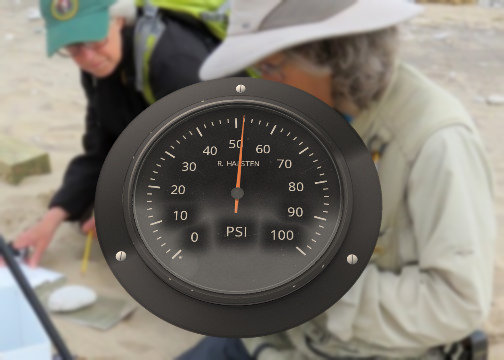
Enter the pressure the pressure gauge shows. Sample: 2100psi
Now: 52psi
